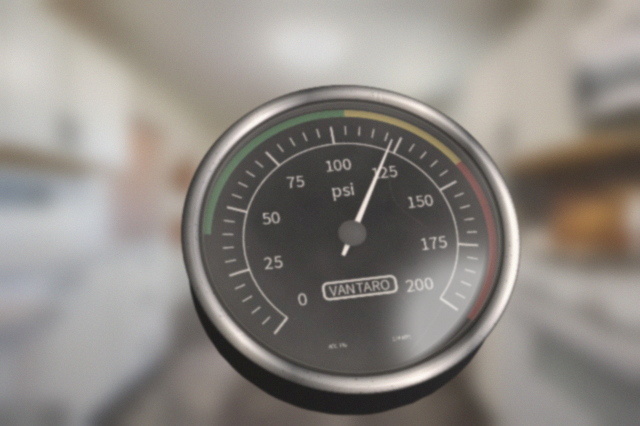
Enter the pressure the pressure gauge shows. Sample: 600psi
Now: 122.5psi
